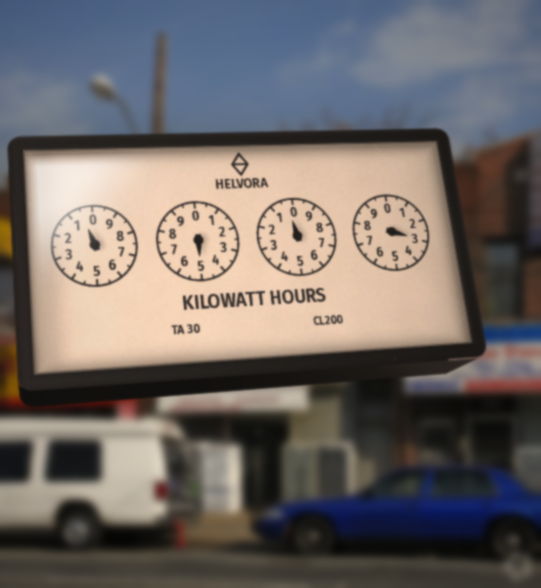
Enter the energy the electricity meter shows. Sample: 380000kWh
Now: 503kWh
